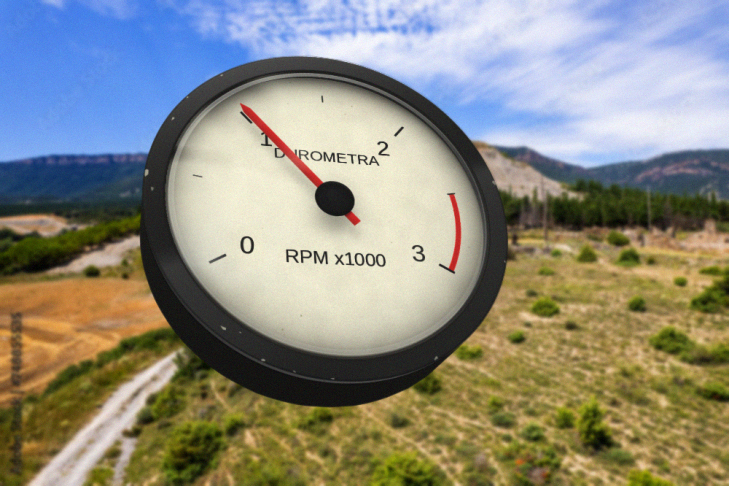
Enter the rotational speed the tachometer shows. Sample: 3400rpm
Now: 1000rpm
